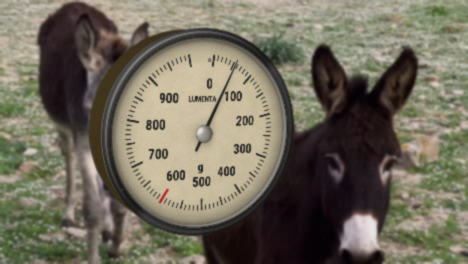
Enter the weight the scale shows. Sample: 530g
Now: 50g
